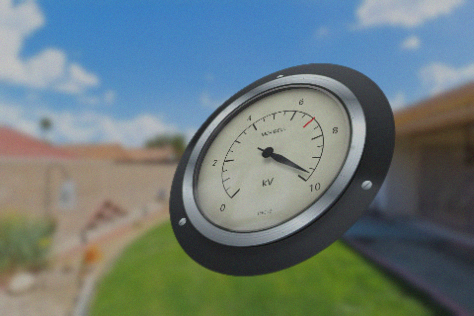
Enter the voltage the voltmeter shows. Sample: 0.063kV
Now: 9.75kV
